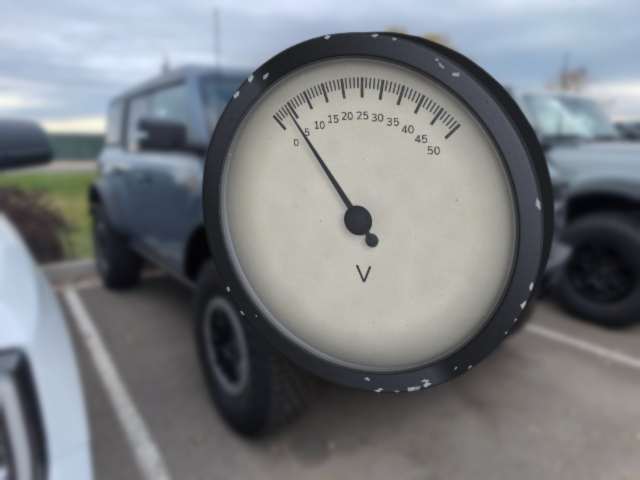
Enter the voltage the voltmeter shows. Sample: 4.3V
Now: 5V
